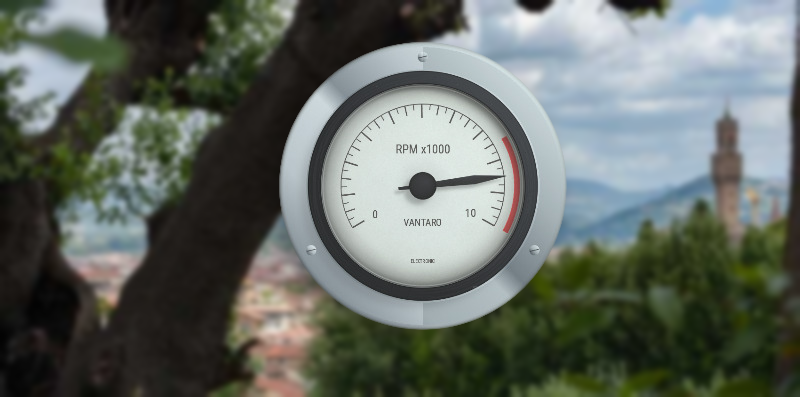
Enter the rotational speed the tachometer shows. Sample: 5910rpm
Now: 8500rpm
